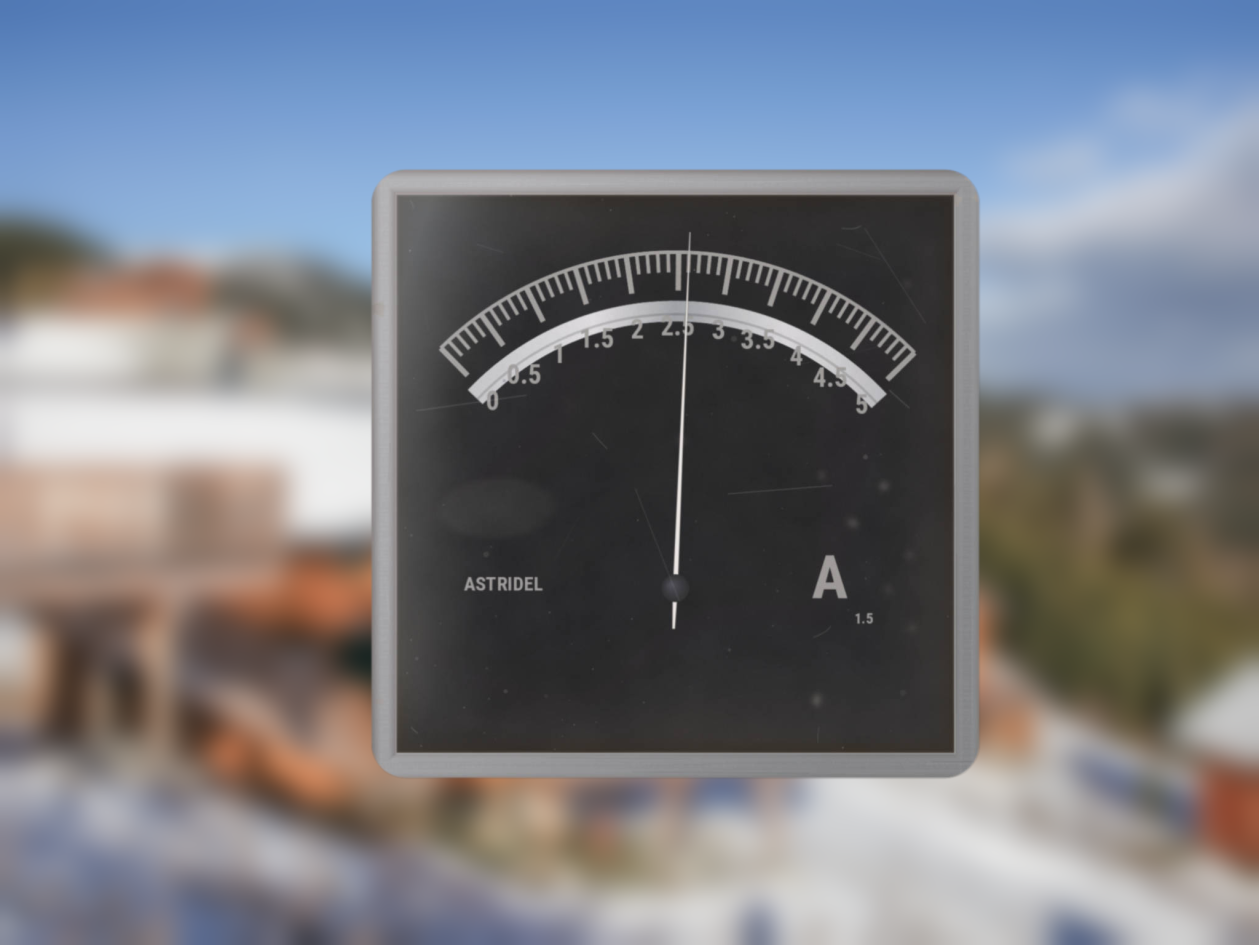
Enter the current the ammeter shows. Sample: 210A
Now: 2.6A
